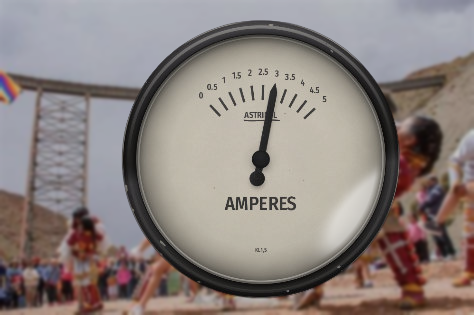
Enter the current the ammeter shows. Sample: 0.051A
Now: 3A
